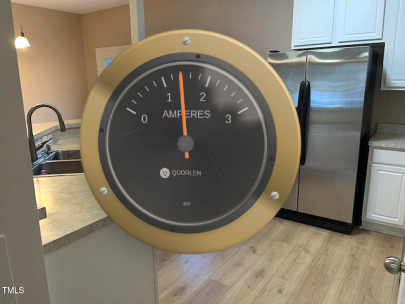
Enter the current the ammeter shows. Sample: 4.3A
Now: 1.4A
